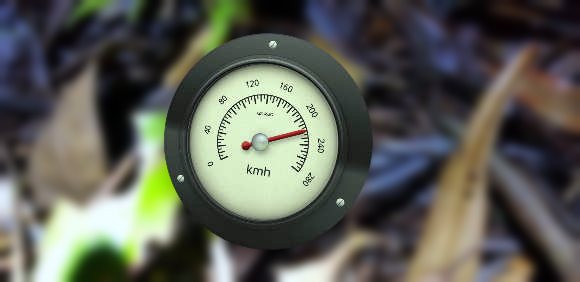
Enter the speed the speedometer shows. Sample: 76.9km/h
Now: 220km/h
